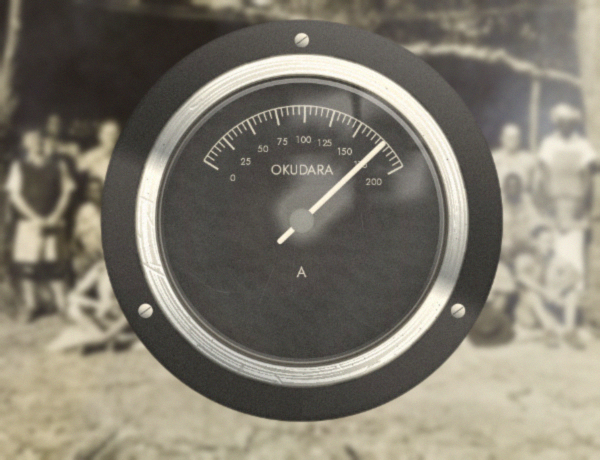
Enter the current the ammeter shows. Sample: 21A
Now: 175A
